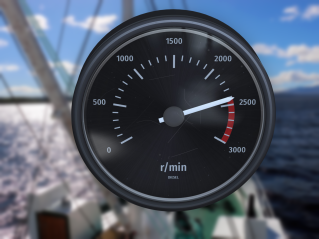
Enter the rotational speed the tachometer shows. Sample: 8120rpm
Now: 2400rpm
